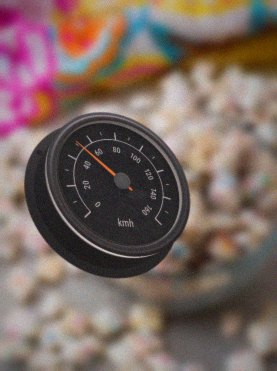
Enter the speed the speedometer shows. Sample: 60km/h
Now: 50km/h
